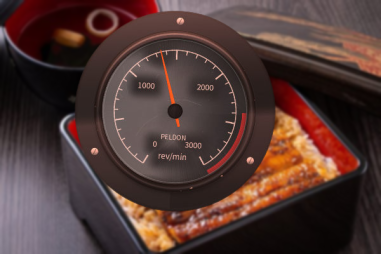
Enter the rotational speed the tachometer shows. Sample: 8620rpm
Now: 1350rpm
